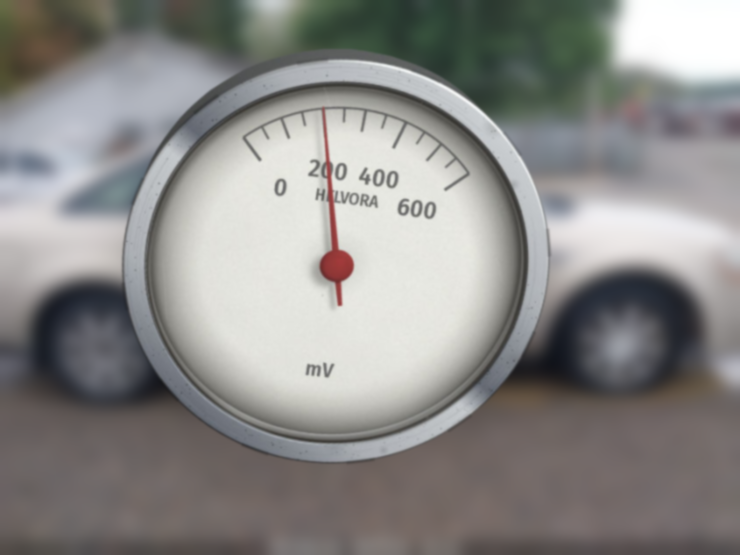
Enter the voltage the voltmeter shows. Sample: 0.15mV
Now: 200mV
